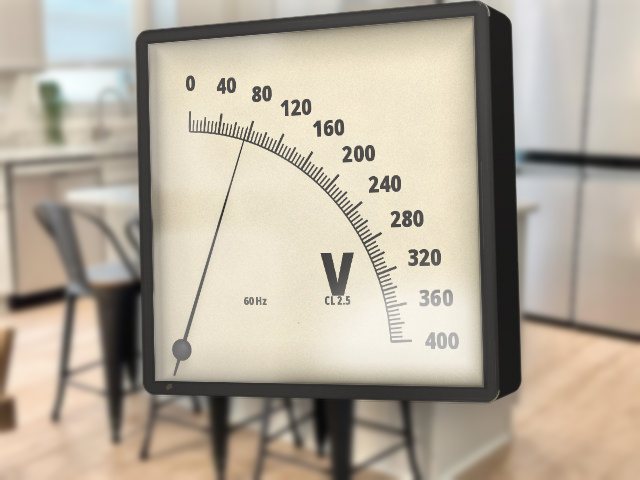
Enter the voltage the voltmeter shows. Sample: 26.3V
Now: 80V
